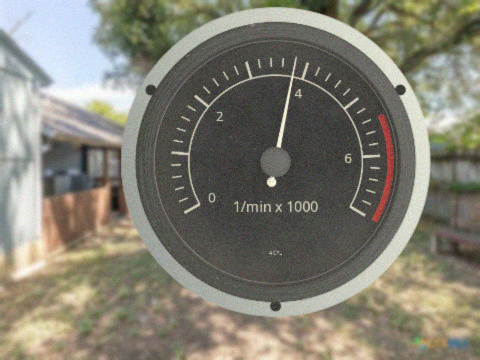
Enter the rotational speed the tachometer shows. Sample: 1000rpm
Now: 3800rpm
